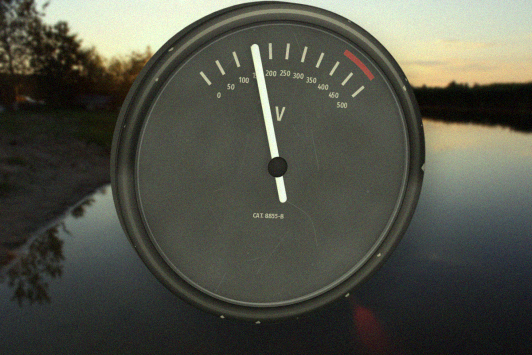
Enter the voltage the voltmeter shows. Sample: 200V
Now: 150V
